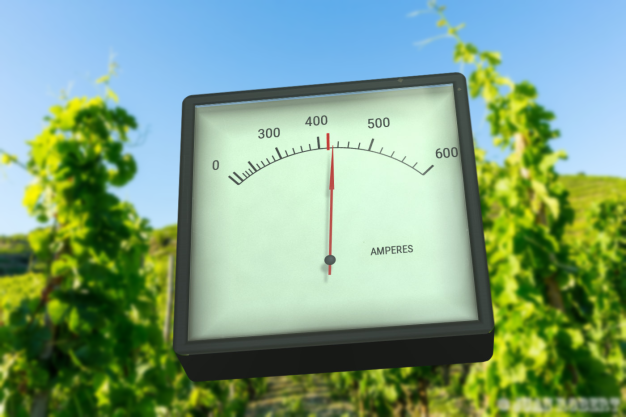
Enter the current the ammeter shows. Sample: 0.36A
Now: 430A
